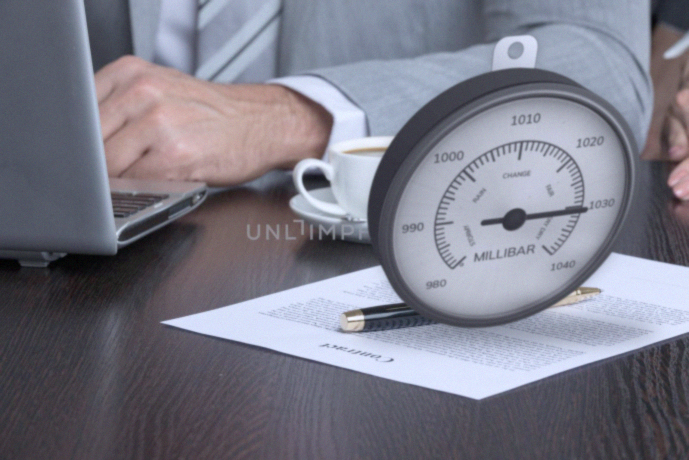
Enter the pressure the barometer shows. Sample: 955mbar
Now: 1030mbar
